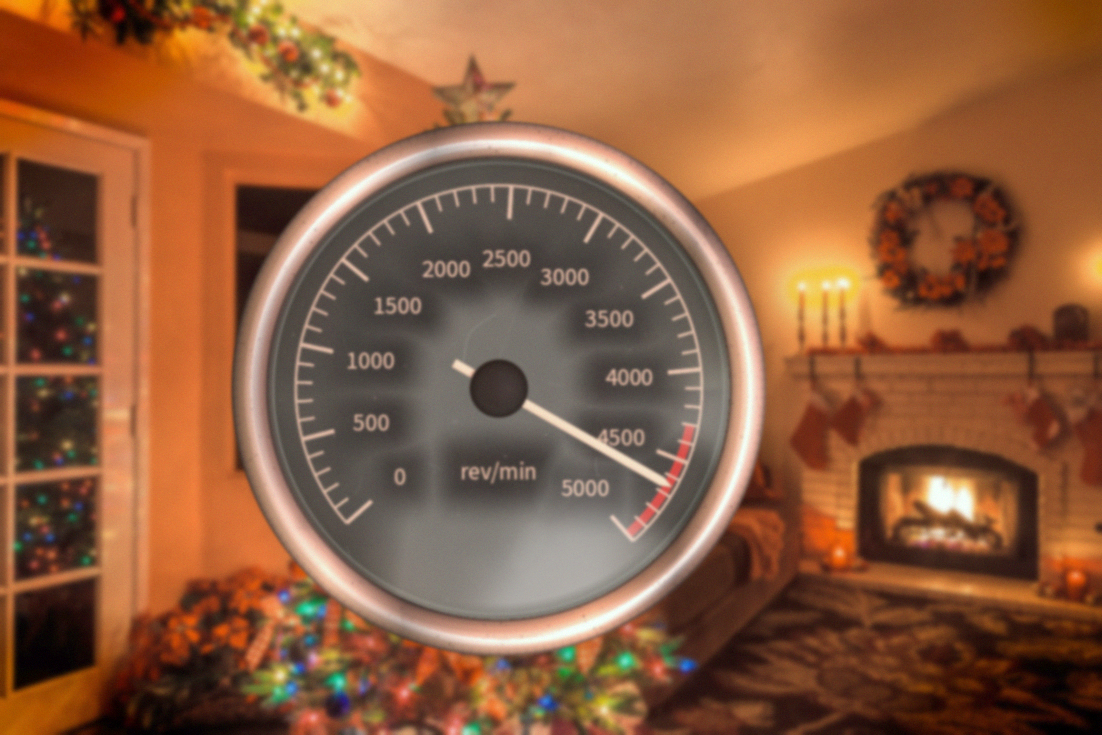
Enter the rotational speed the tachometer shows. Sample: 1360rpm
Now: 4650rpm
